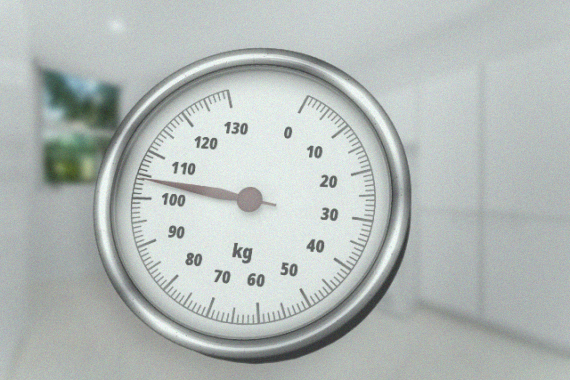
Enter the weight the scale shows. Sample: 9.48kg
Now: 104kg
